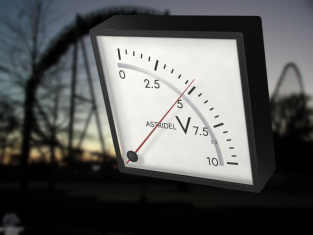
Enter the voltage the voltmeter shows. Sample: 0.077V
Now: 4.75V
